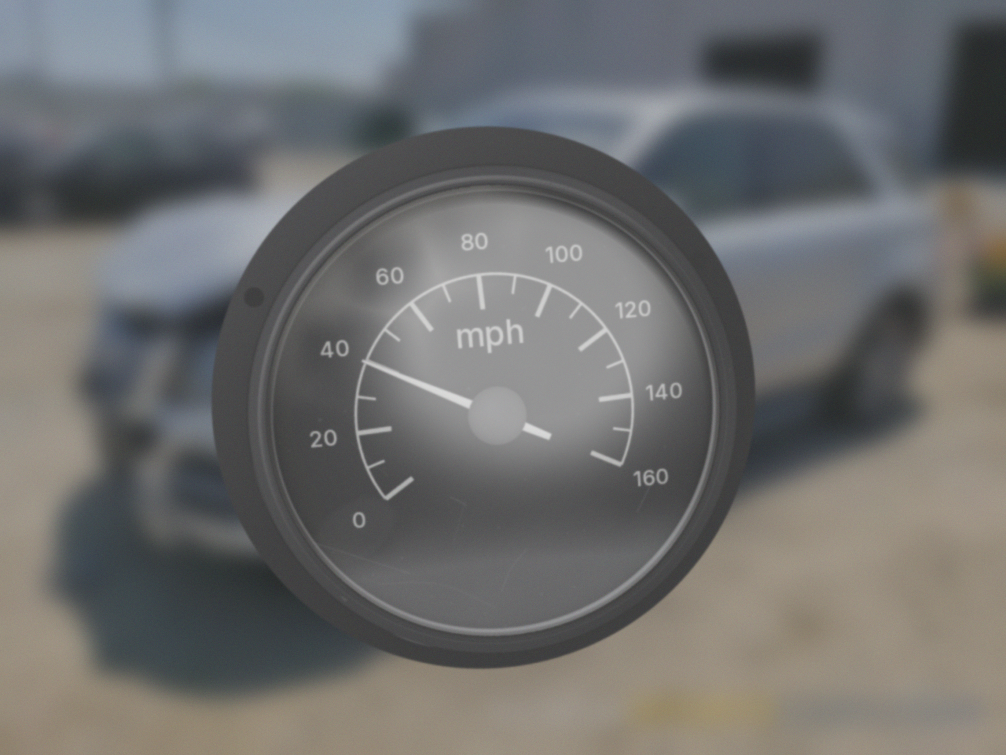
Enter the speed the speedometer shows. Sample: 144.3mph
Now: 40mph
